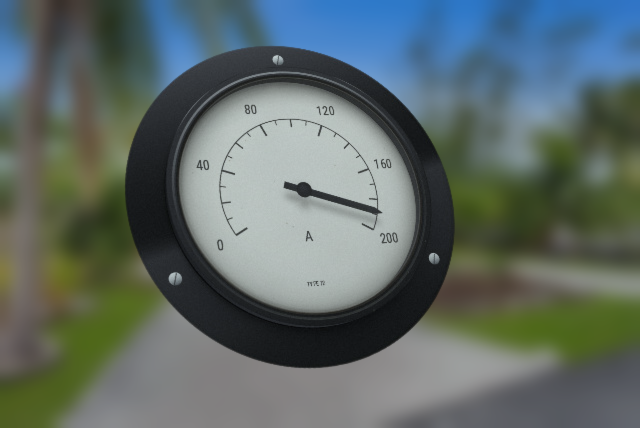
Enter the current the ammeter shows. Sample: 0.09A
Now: 190A
